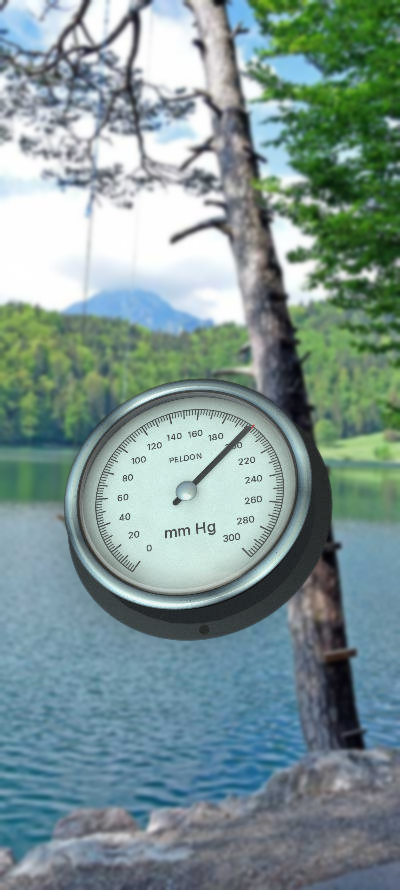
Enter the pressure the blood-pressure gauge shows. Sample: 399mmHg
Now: 200mmHg
